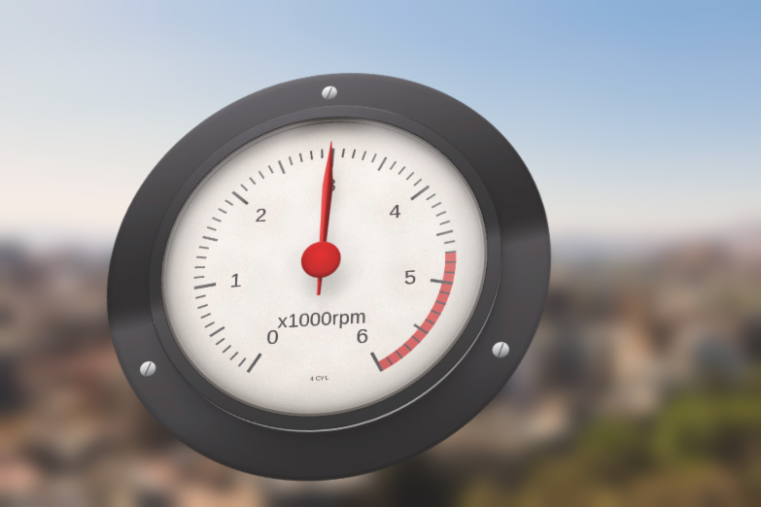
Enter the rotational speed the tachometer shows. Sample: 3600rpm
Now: 3000rpm
